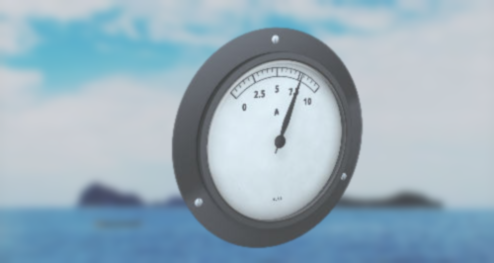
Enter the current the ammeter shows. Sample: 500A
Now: 7.5A
